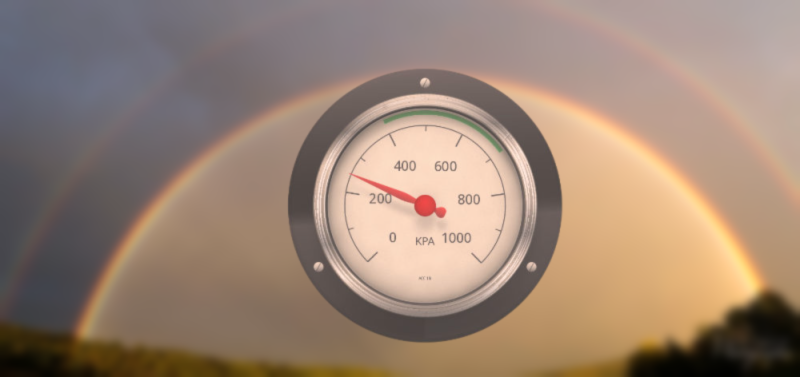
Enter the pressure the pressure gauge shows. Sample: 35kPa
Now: 250kPa
